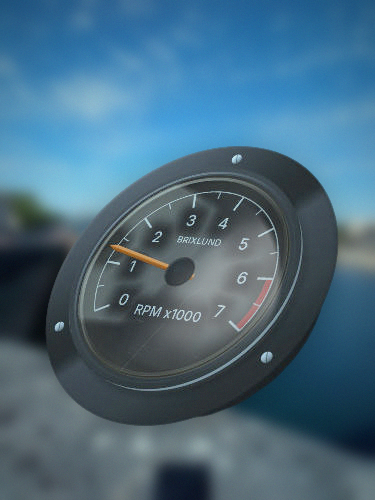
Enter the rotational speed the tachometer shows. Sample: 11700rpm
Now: 1250rpm
